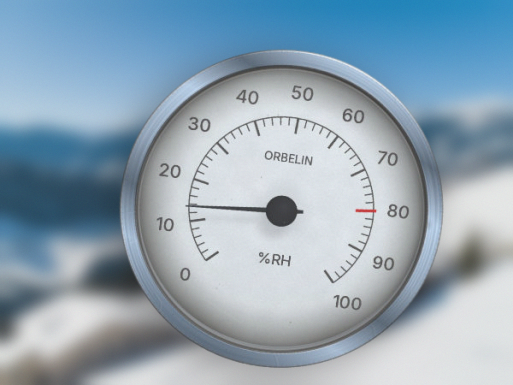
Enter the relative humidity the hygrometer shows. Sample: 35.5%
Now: 14%
